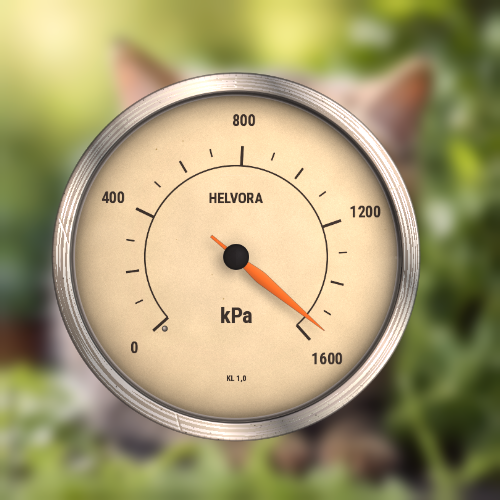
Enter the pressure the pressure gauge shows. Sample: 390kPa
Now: 1550kPa
